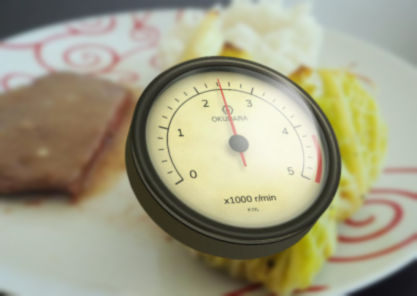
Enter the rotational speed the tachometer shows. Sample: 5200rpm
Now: 2400rpm
